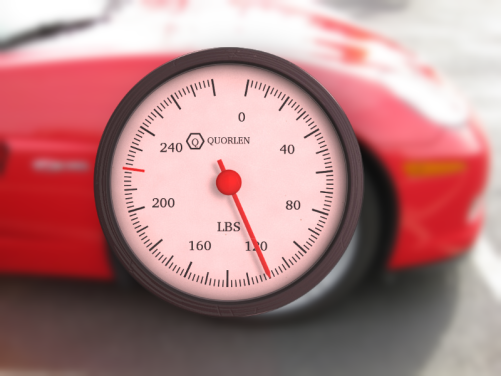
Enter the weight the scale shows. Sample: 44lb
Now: 120lb
